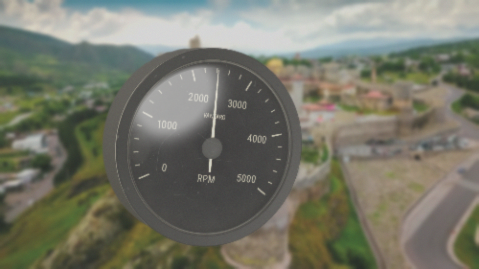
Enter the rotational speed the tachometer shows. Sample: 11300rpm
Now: 2400rpm
